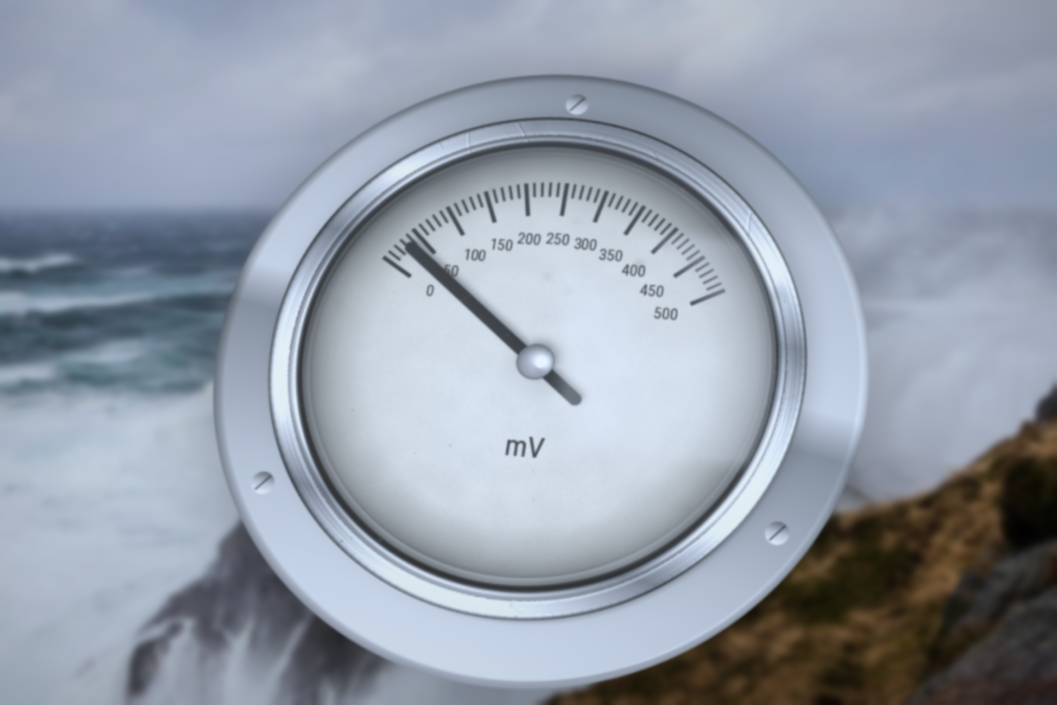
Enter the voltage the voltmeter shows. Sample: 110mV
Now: 30mV
